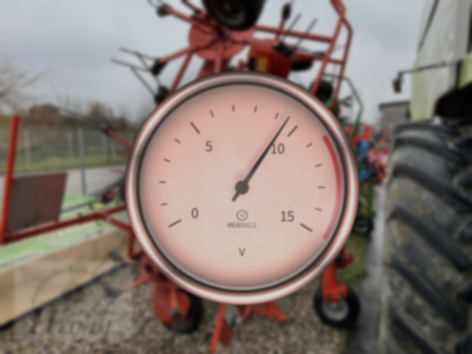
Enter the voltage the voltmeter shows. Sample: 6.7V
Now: 9.5V
